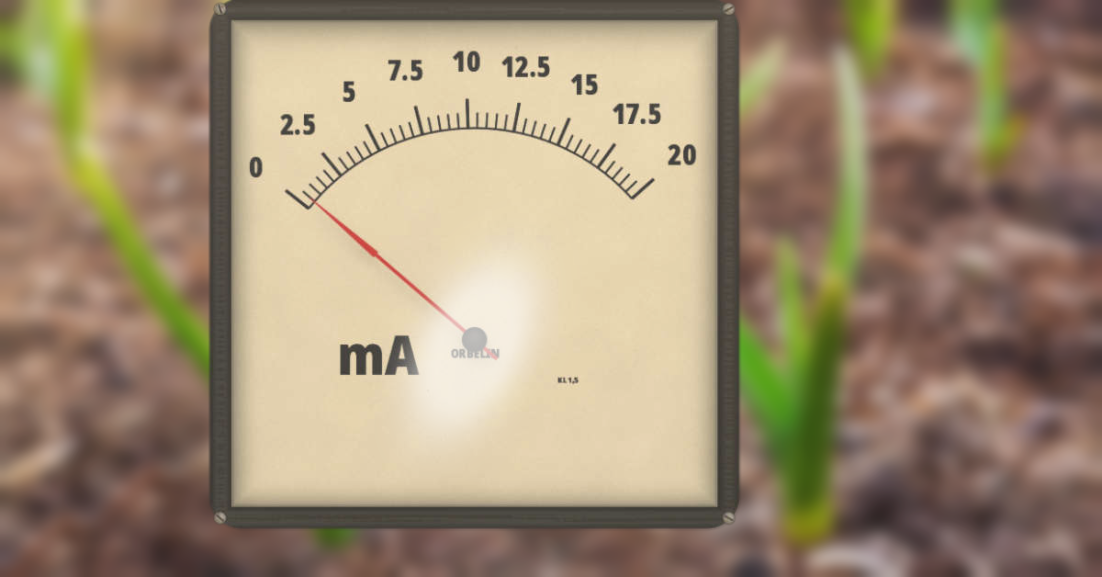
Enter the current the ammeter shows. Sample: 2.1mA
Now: 0.5mA
